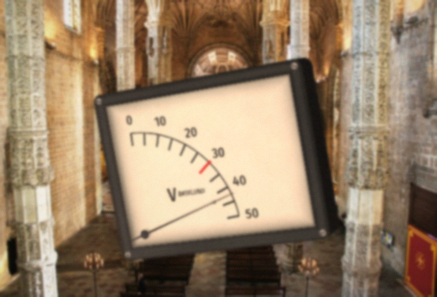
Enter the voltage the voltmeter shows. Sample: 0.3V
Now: 42.5V
